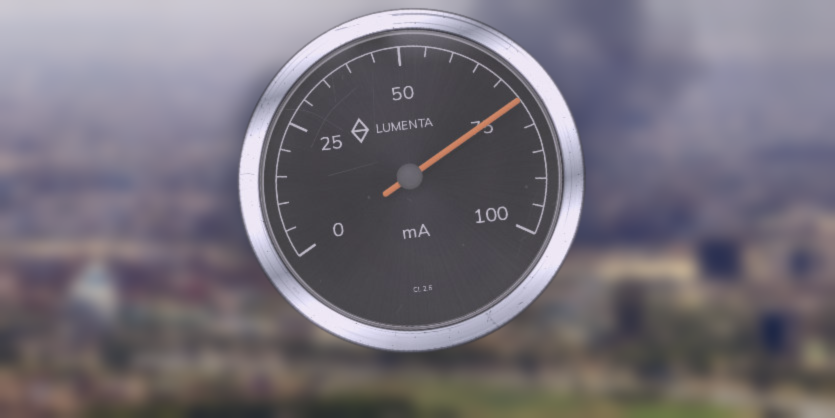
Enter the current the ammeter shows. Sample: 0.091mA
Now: 75mA
